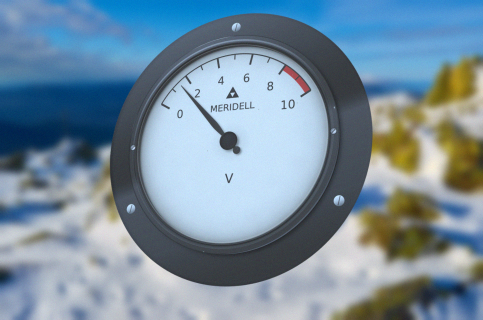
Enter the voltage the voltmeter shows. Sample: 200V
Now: 1.5V
